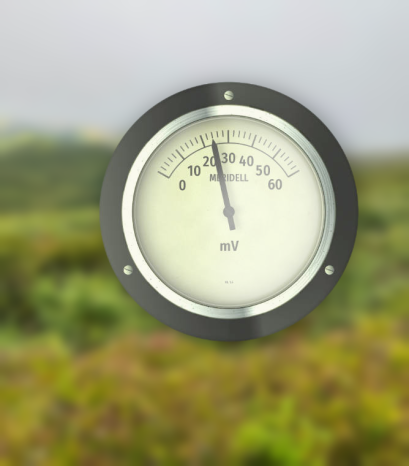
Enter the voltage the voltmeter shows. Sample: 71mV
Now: 24mV
